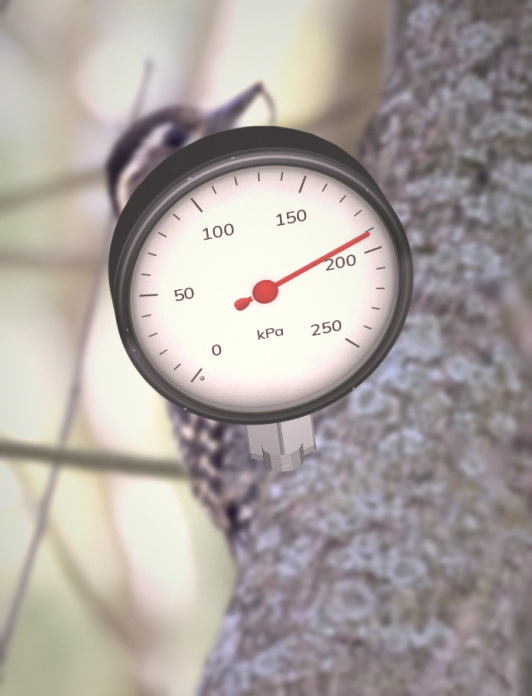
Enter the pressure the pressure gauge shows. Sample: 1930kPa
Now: 190kPa
